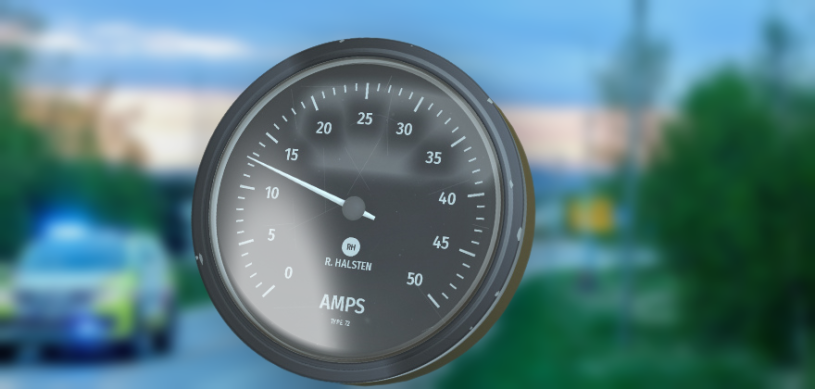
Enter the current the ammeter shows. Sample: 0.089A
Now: 12.5A
